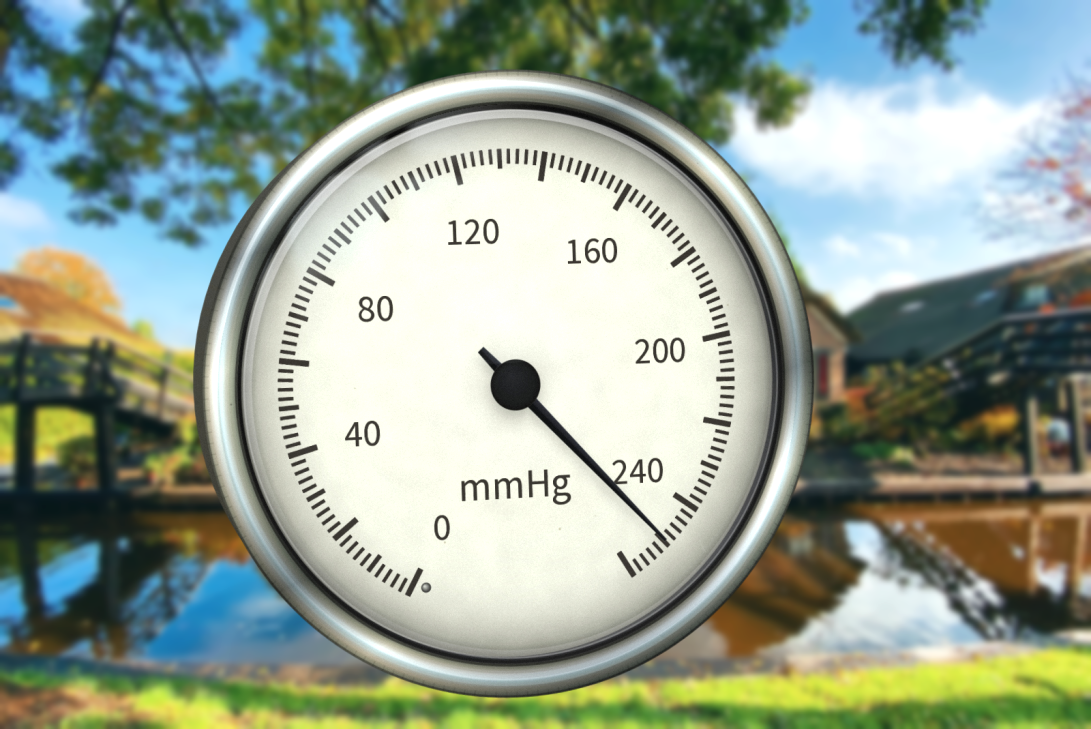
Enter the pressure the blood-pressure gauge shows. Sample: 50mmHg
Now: 250mmHg
